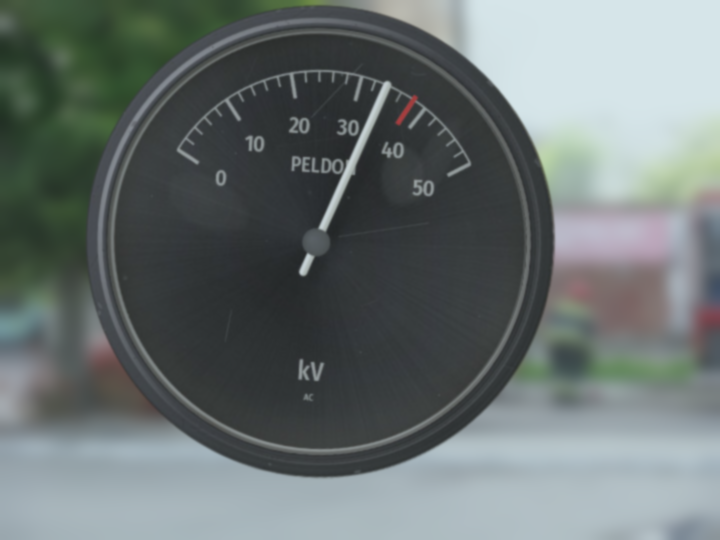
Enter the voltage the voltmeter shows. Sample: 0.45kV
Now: 34kV
